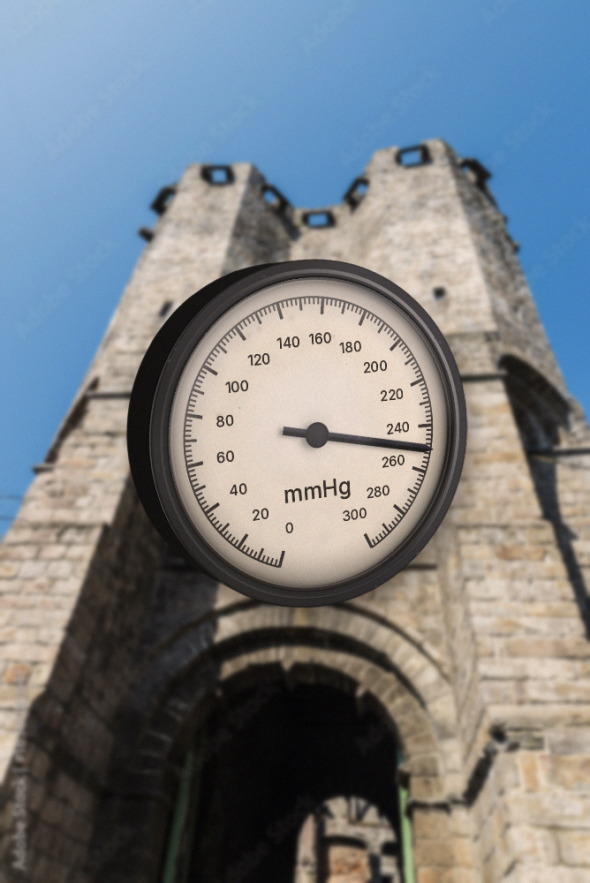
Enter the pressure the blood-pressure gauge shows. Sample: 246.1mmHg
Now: 250mmHg
